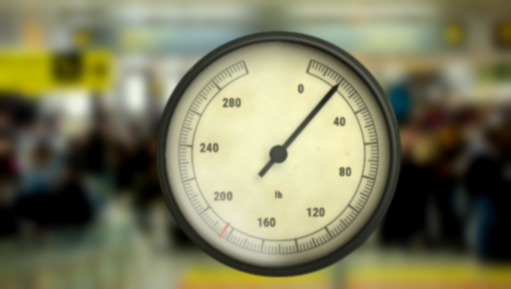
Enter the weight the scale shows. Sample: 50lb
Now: 20lb
